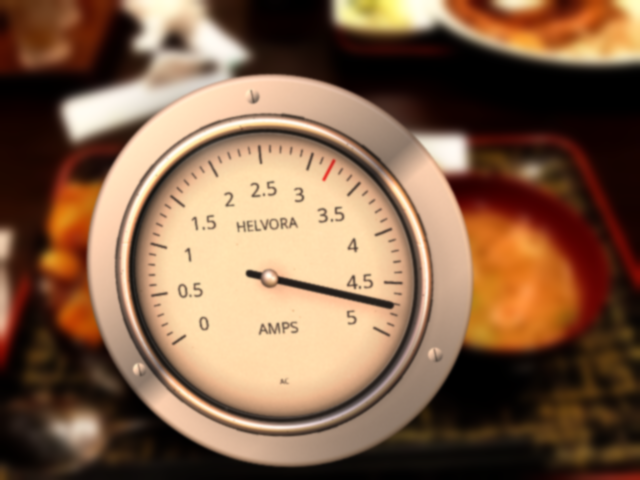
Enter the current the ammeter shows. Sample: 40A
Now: 4.7A
